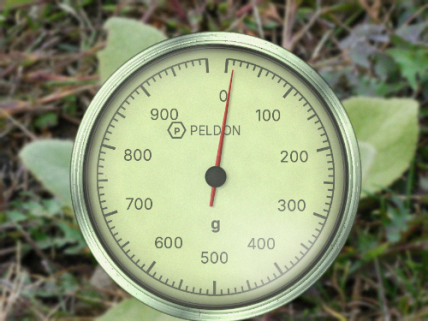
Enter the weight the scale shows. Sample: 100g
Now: 10g
